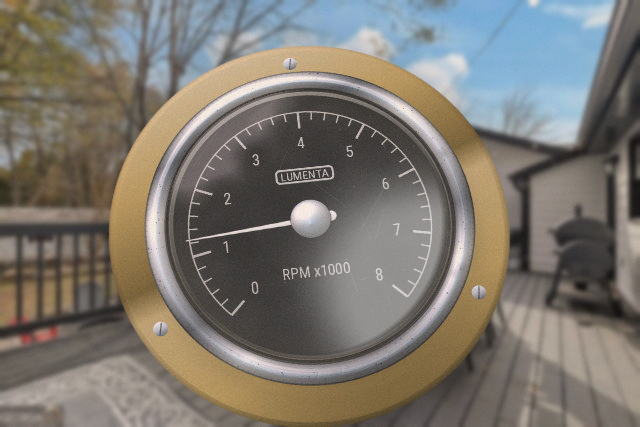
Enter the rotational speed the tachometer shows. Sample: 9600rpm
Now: 1200rpm
